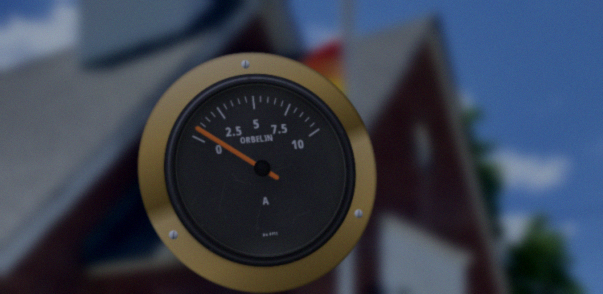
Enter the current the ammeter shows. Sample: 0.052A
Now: 0.5A
